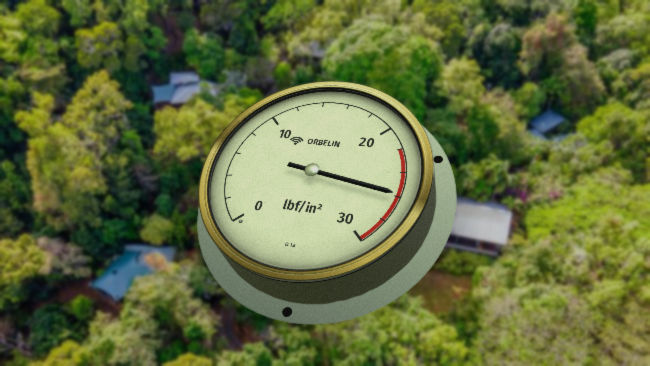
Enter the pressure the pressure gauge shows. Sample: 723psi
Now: 26psi
